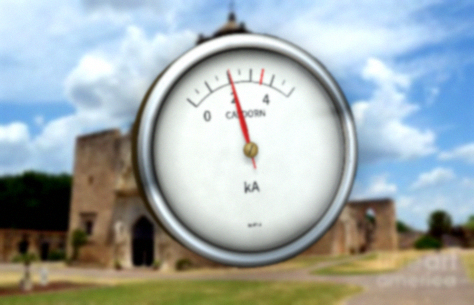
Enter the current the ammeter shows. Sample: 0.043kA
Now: 2kA
